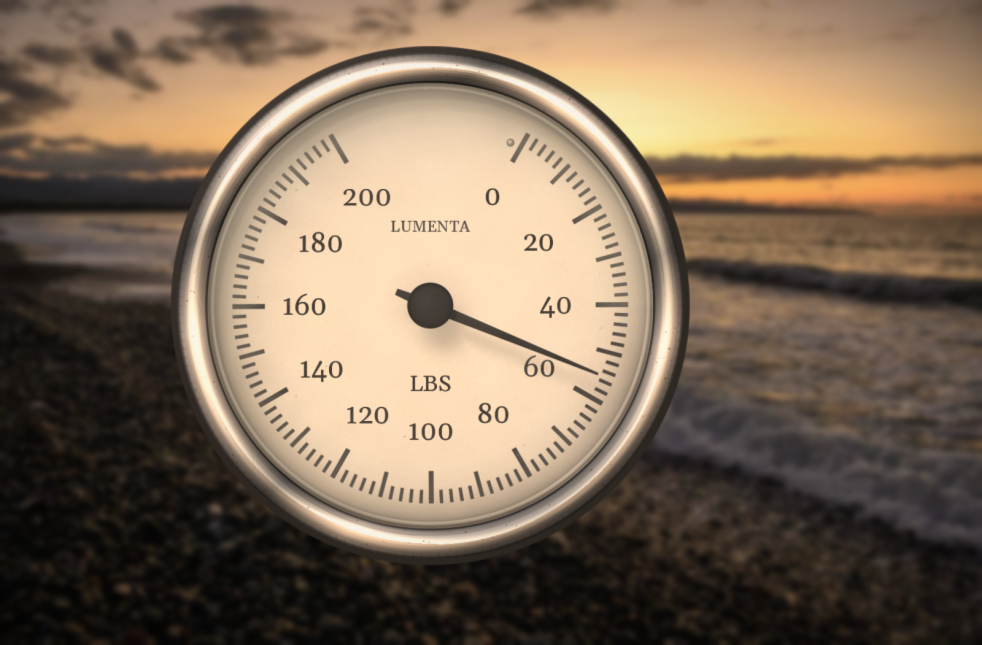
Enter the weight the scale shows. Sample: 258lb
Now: 55lb
